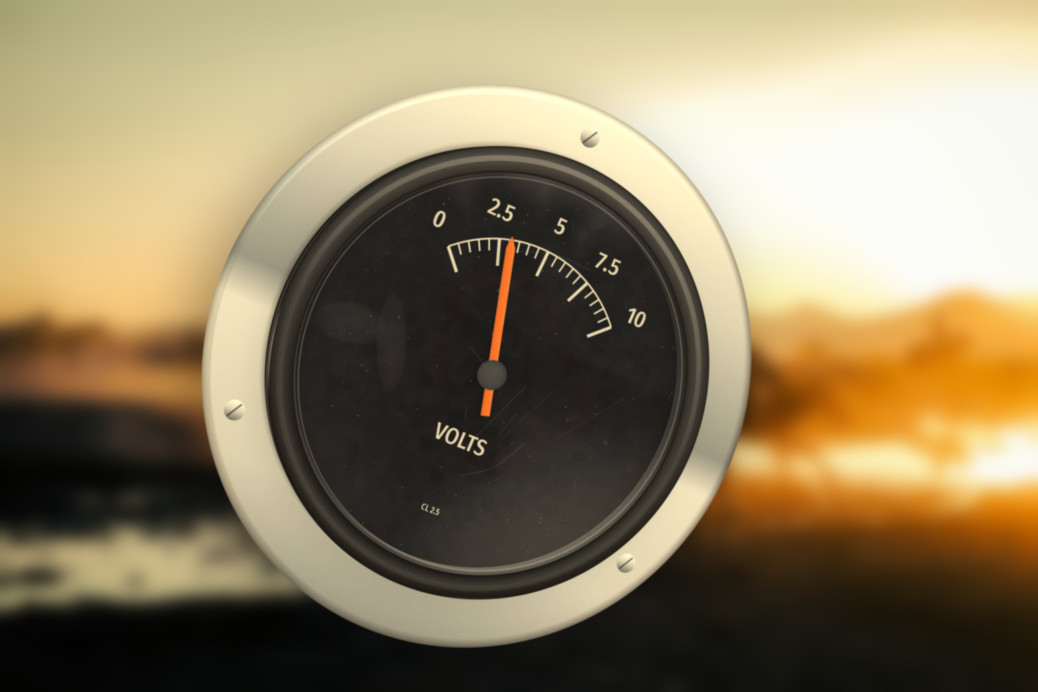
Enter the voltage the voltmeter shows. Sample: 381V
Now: 3V
